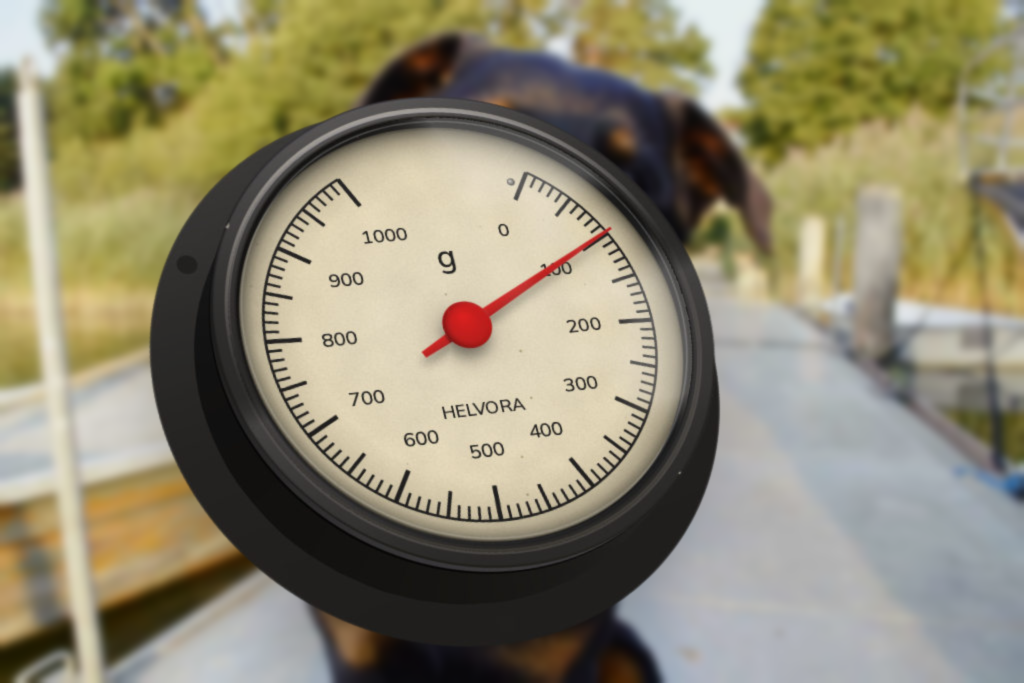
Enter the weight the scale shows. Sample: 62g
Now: 100g
